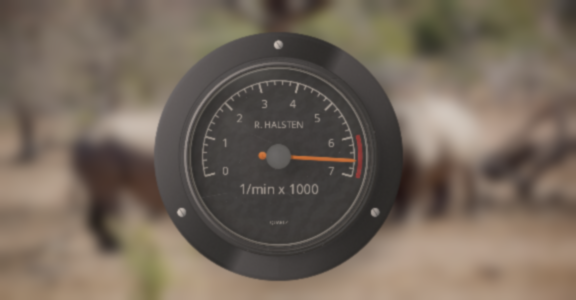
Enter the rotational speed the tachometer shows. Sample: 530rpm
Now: 6600rpm
